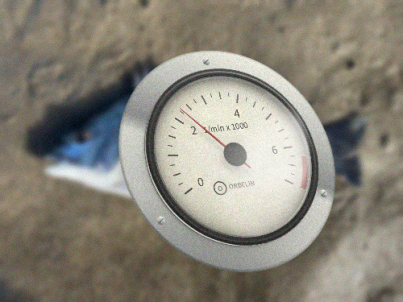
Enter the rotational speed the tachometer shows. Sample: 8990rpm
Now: 2250rpm
